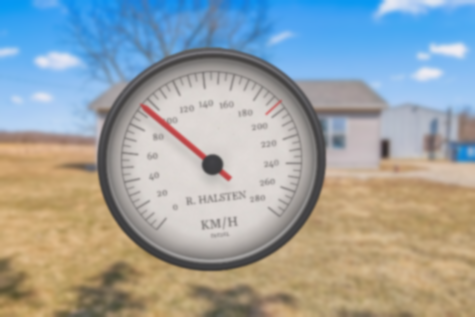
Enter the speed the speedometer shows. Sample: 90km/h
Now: 95km/h
